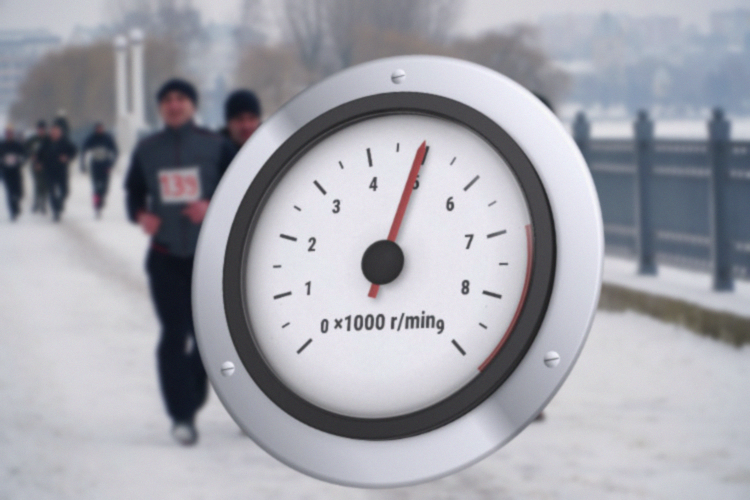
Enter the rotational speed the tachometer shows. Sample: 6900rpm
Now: 5000rpm
